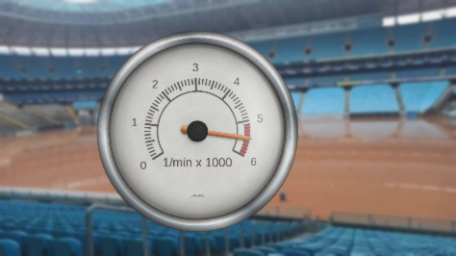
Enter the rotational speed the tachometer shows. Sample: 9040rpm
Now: 5500rpm
